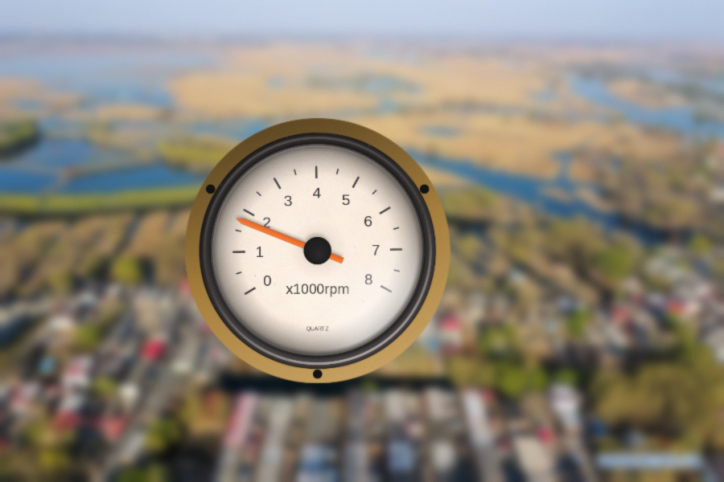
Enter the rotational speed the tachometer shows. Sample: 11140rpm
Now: 1750rpm
